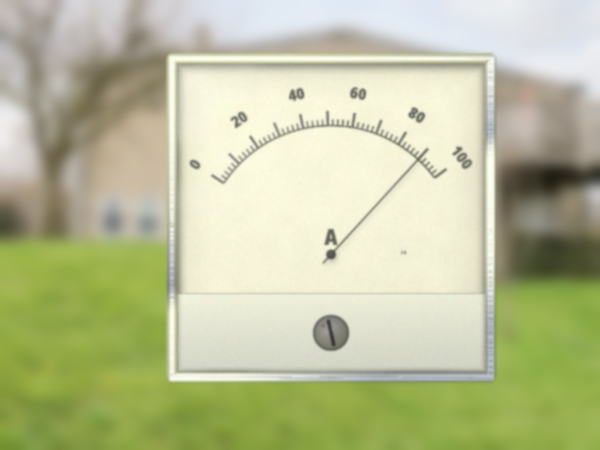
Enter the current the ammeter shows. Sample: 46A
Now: 90A
